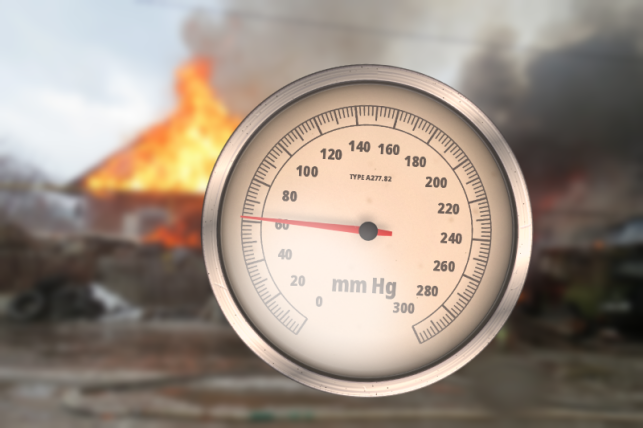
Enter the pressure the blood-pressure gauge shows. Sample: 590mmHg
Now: 62mmHg
